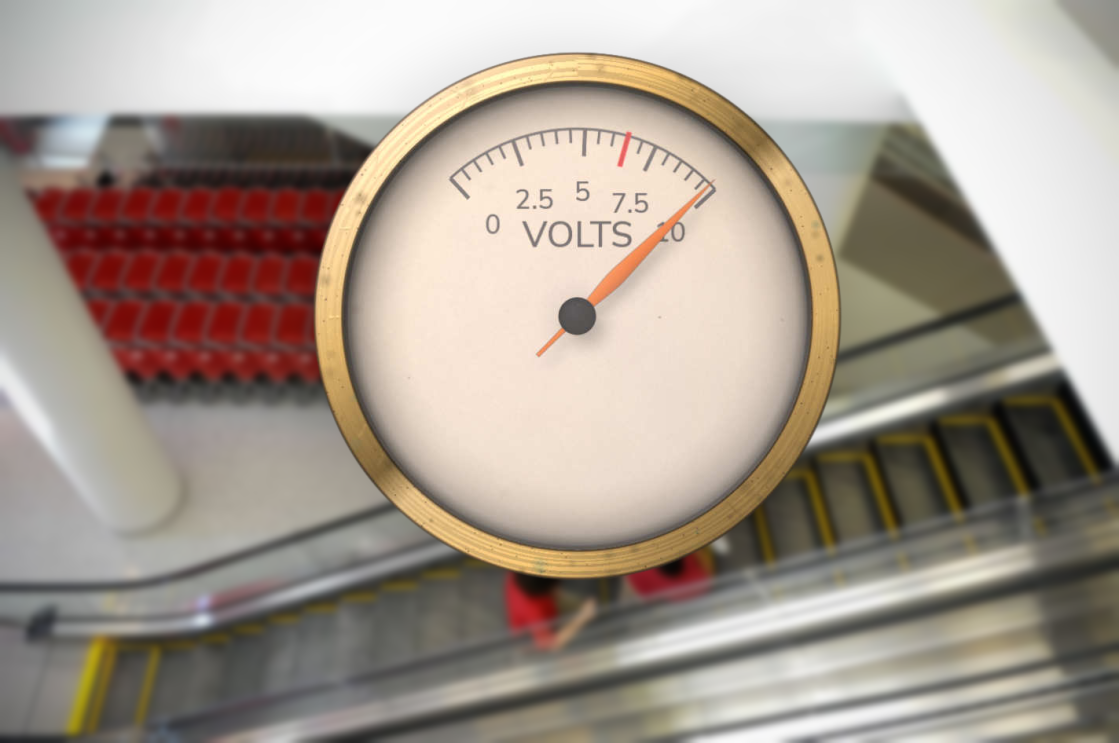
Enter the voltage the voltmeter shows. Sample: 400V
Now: 9.75V
